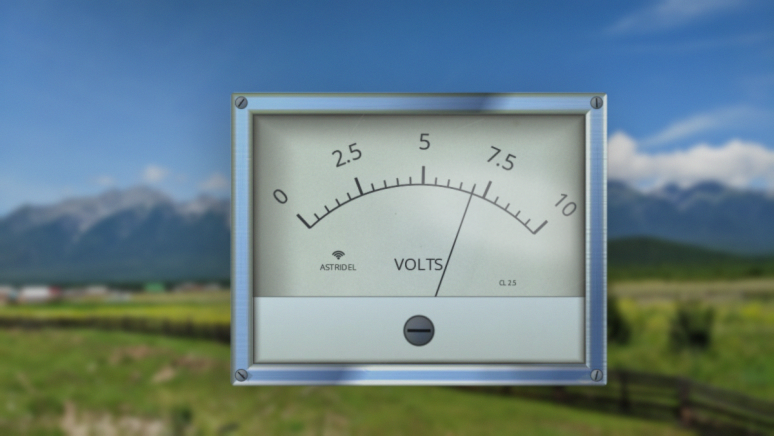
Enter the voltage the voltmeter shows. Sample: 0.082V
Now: 7V
